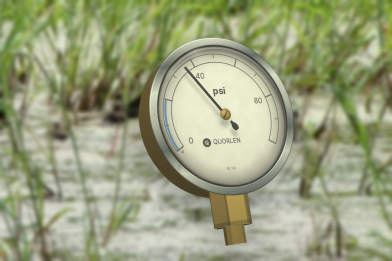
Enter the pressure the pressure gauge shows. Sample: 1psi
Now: 35psi
